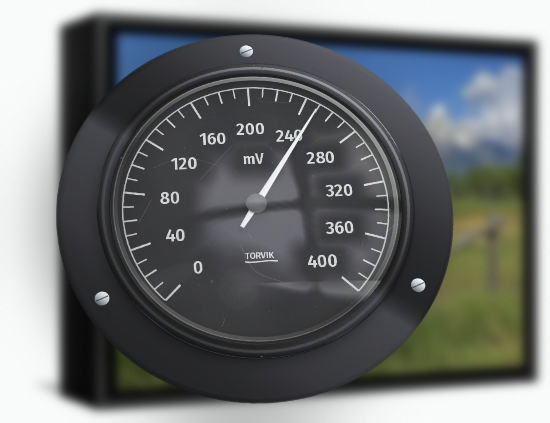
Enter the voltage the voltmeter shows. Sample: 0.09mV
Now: 250mV
